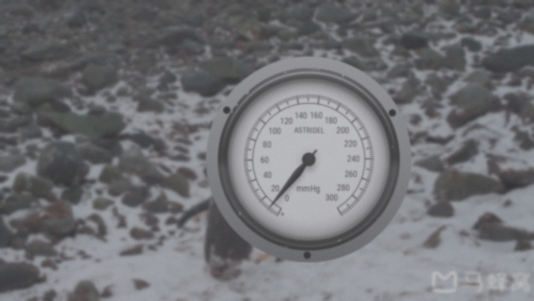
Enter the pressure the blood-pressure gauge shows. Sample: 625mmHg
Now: 10mmHg
